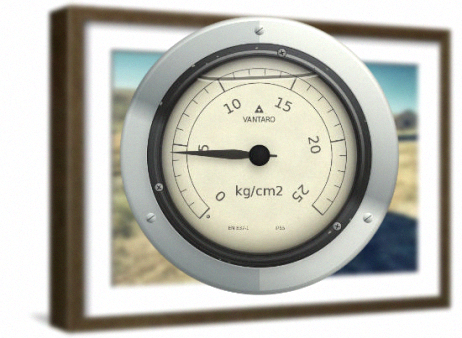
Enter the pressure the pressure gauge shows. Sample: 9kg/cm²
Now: 4.5kg/cm²
